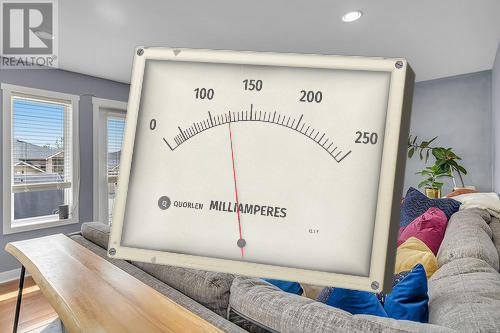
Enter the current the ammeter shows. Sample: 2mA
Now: 125mA
